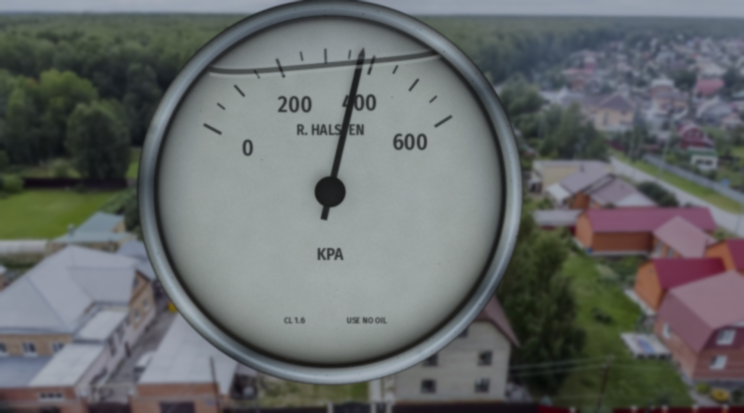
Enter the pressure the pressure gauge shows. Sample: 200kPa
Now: 375kPa
